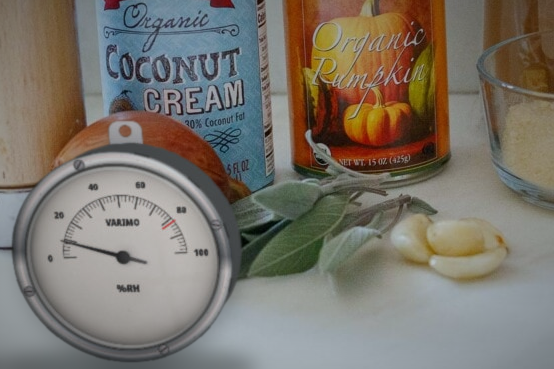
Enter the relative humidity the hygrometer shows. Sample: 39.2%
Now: 10%
